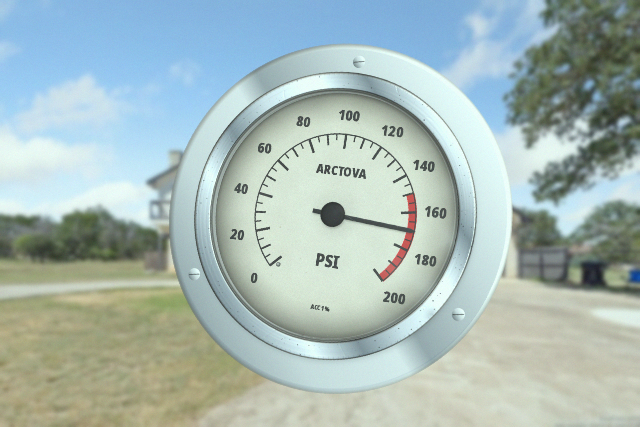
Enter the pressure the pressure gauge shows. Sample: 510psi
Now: 170psi
